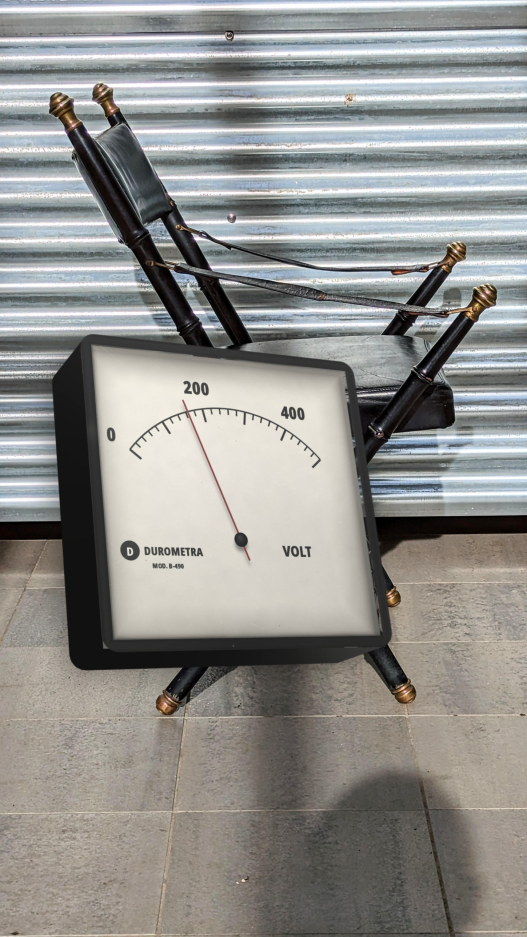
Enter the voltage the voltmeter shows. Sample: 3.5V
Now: 160V
